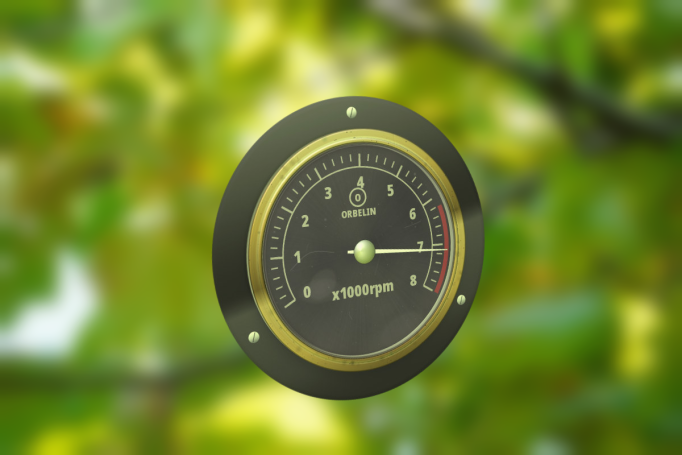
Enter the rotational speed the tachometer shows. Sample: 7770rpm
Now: 7100rpm
